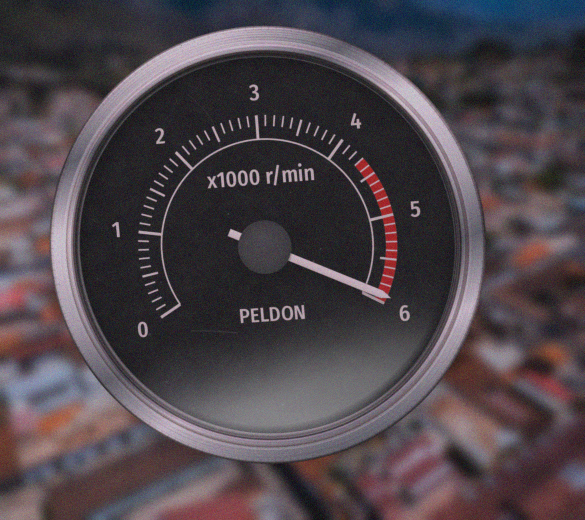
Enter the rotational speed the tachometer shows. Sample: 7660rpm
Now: 5900rpm
